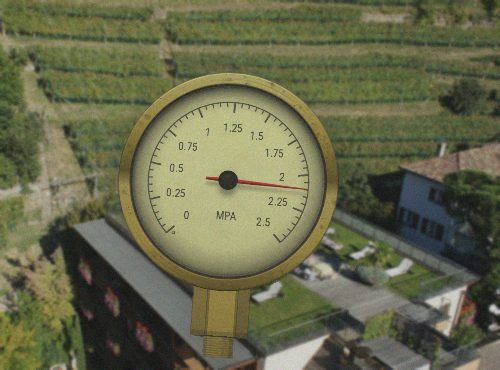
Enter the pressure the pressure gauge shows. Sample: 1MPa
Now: 2.1MPa
